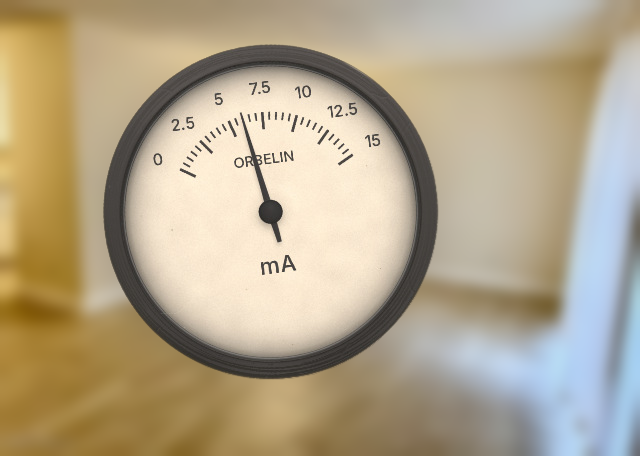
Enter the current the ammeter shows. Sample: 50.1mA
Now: 6mA
